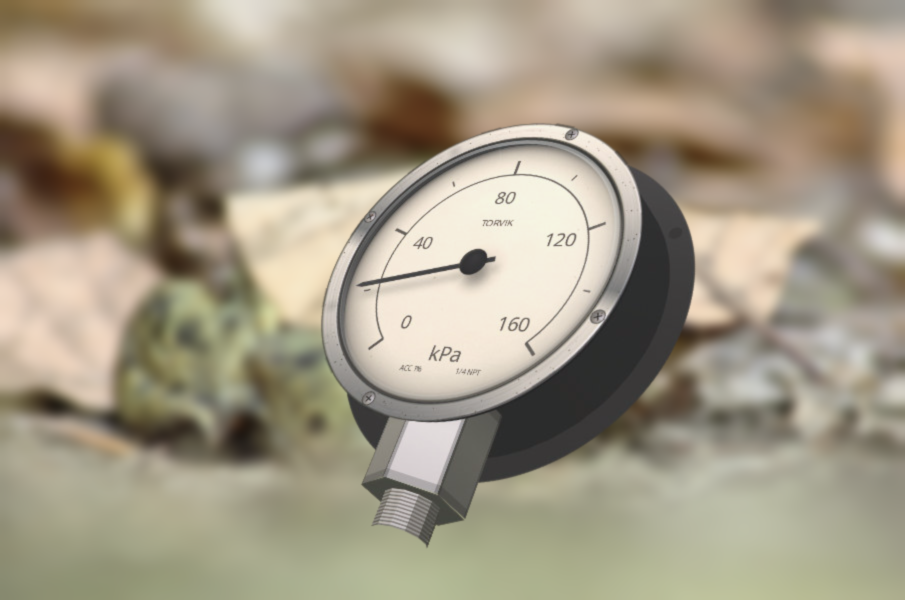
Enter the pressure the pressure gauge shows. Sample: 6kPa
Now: 20kPa
